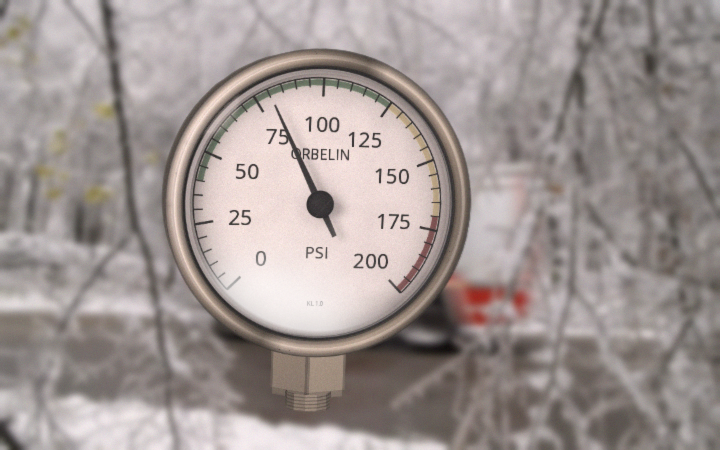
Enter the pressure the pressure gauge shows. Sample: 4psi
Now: 80psi
